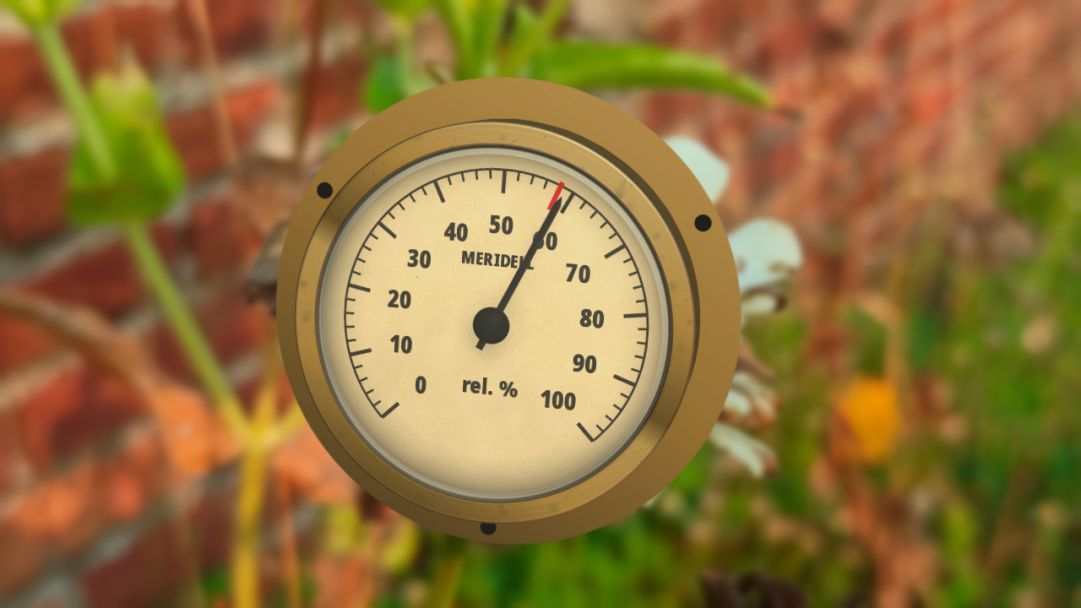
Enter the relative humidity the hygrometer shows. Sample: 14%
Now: 59%
